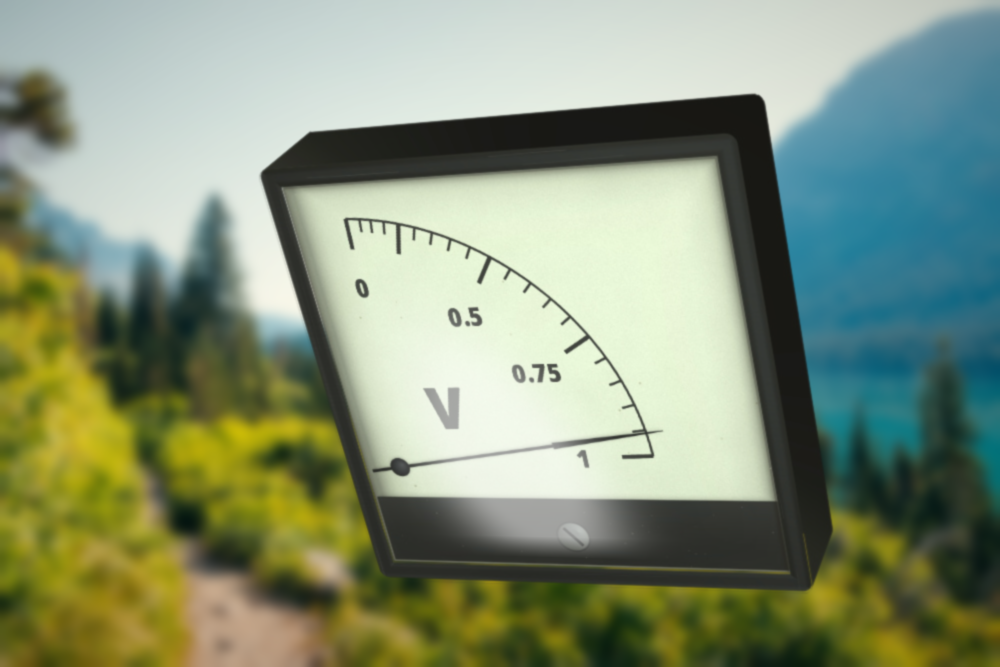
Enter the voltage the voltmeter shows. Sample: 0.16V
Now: 0.95V
